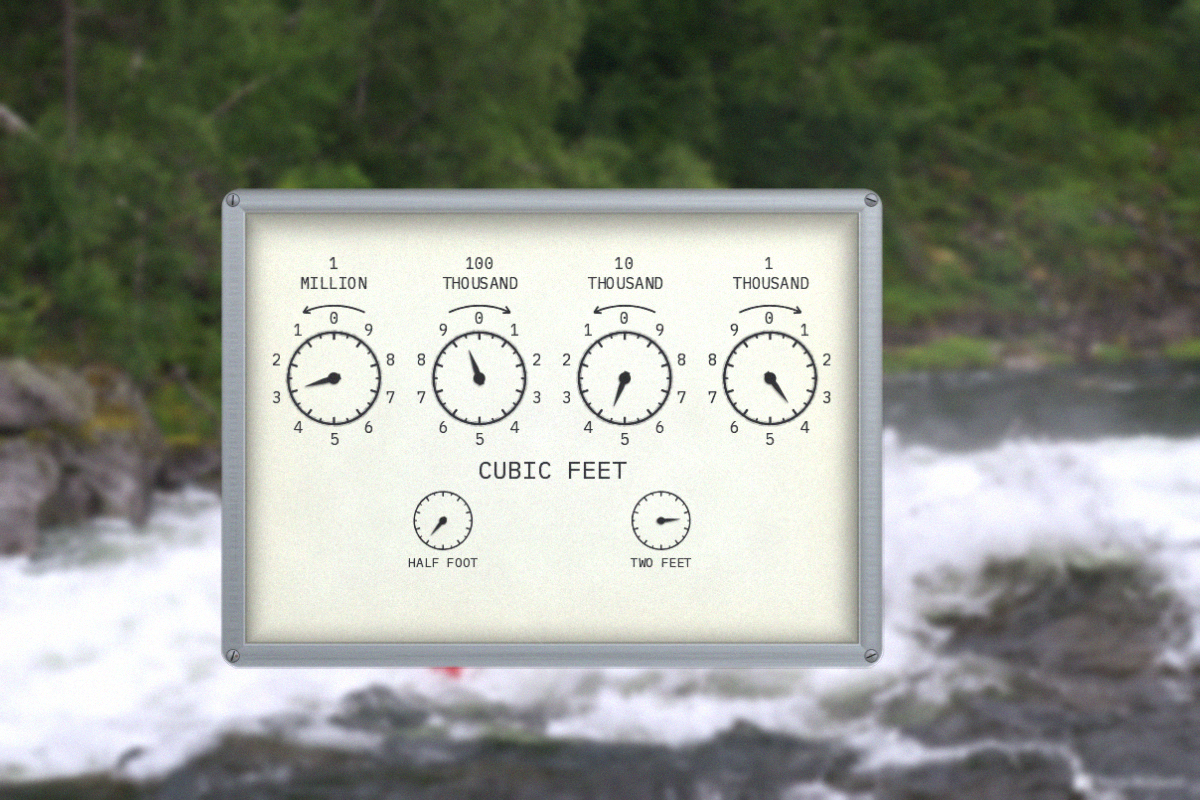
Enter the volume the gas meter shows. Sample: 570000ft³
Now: 294400ft³
